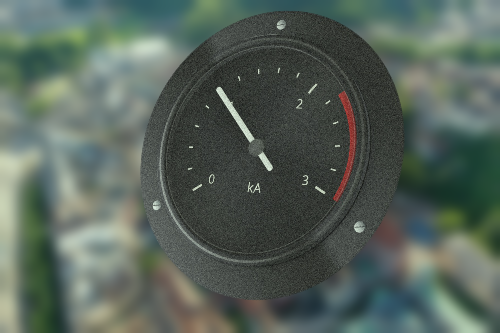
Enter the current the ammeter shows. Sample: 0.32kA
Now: 1kA
